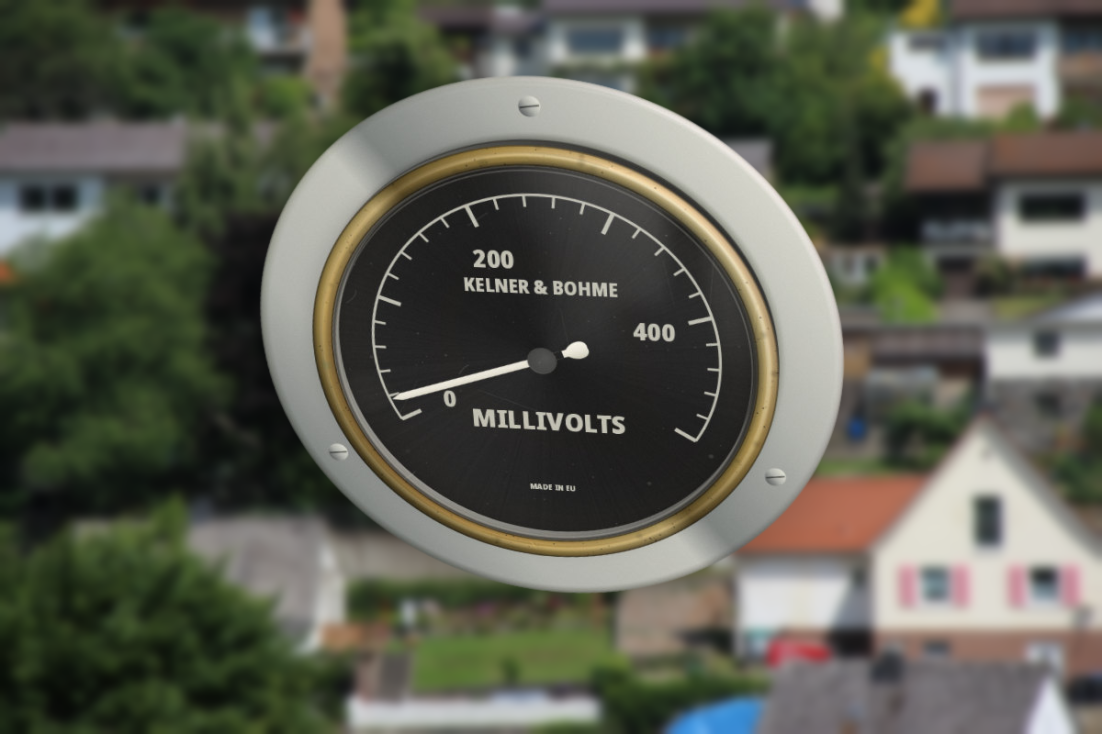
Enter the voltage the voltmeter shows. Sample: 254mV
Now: 20mV
